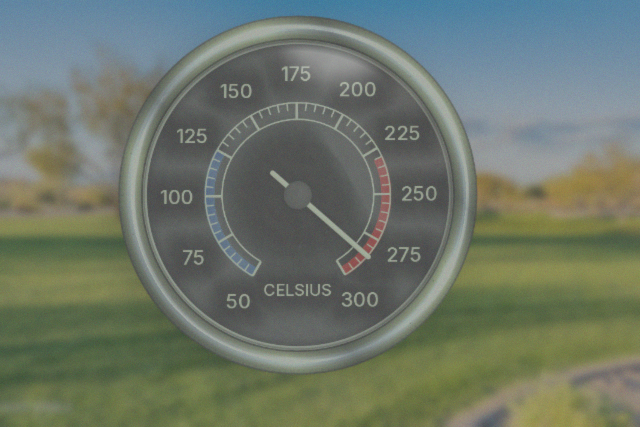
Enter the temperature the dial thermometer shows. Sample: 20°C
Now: 285°C
